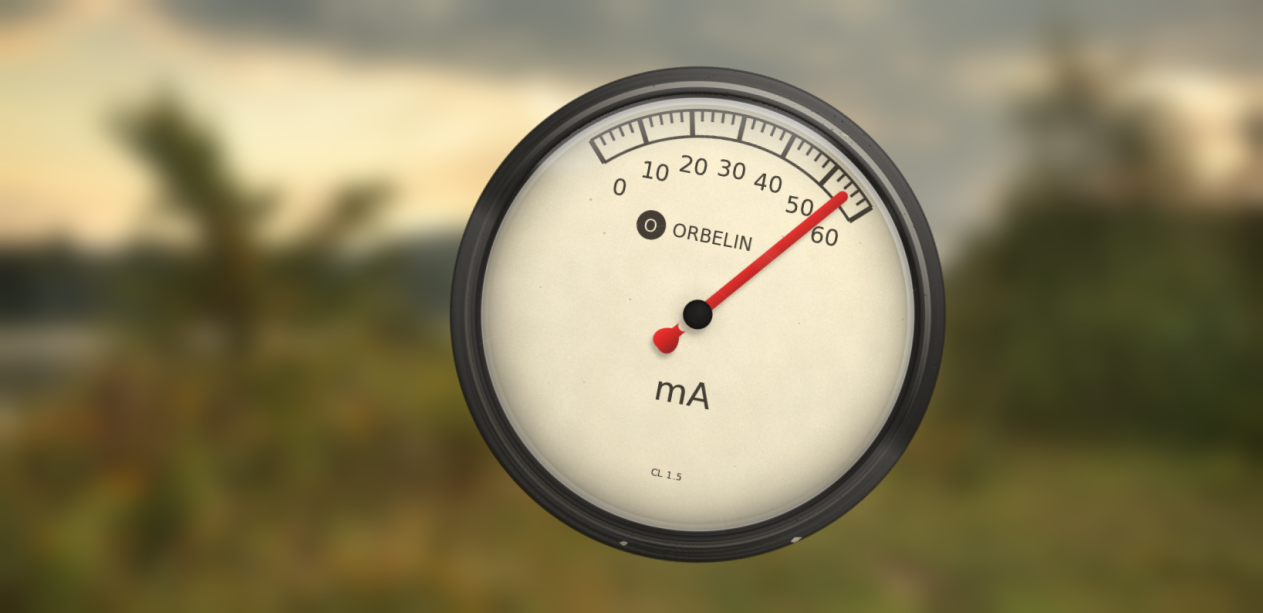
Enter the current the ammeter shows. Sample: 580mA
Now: 55mA
